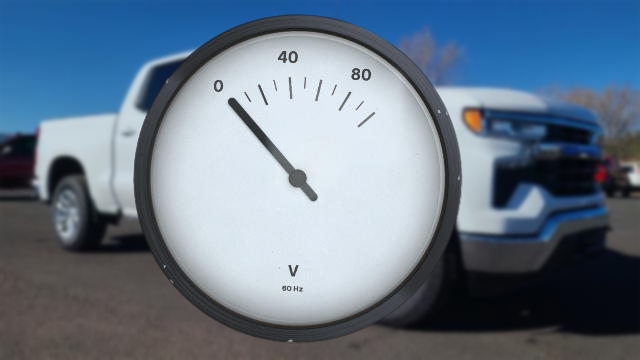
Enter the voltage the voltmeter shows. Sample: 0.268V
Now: 0V
